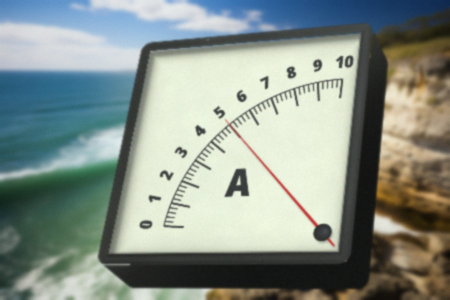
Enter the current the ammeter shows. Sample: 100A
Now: 5A
